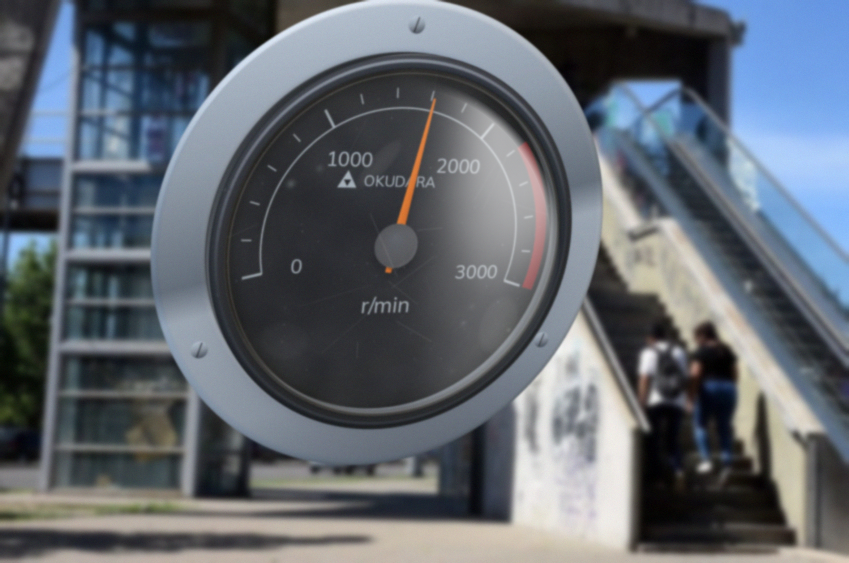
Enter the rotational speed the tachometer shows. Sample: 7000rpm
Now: 1600rpm
